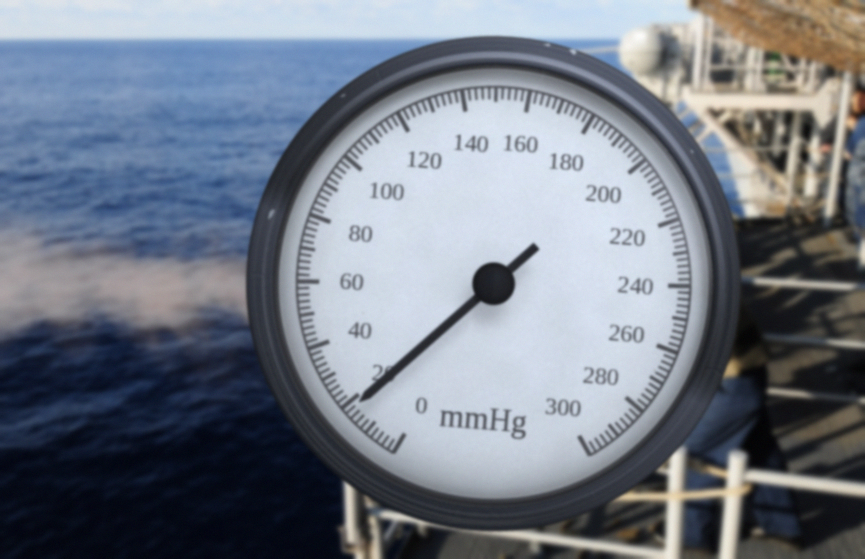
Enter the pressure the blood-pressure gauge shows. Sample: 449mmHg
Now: 18mmHg
